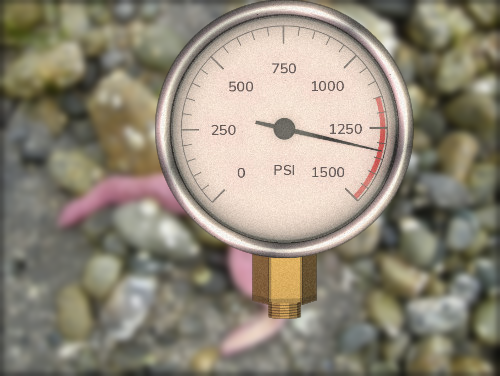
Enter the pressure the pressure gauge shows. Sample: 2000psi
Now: 1325psi
